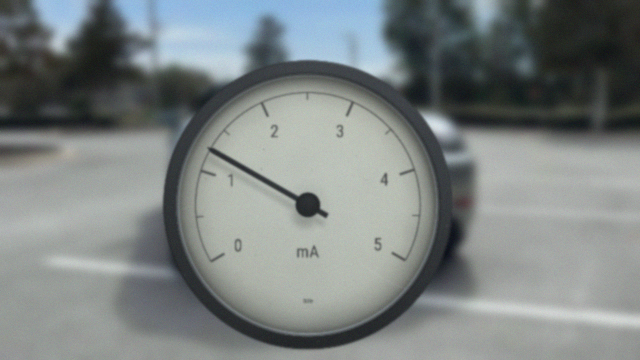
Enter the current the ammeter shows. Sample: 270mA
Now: 1.25mA
